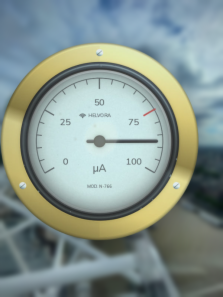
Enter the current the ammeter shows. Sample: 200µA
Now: 87.5µA
